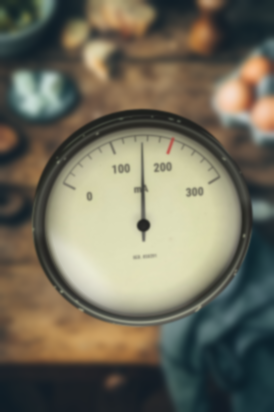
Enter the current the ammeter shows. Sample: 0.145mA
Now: 150mA
